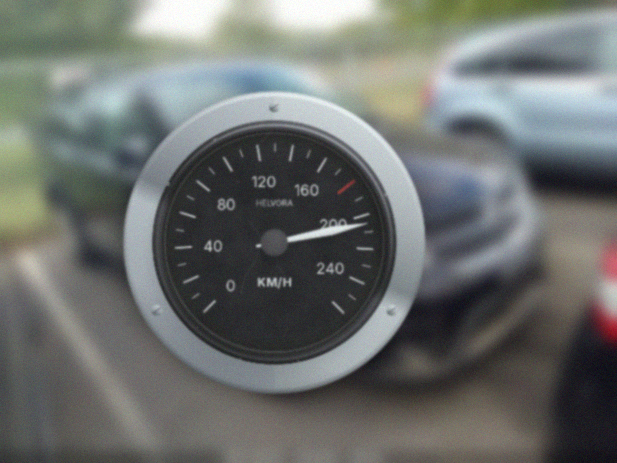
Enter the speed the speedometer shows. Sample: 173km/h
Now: 205km/h
